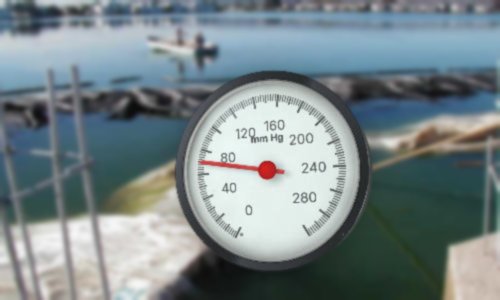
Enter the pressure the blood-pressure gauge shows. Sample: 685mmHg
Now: 70mmHg
